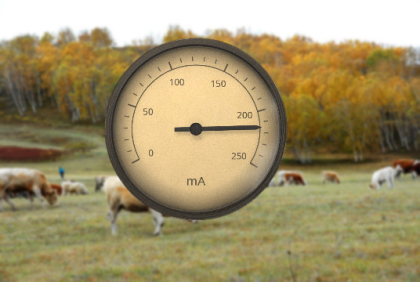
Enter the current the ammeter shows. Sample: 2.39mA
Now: 215mA
